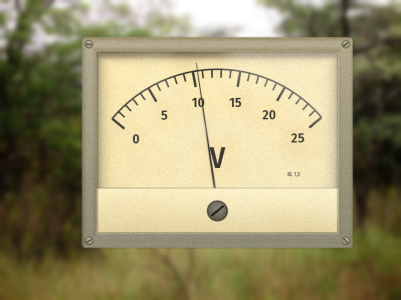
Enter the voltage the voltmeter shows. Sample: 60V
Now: 10.5V
